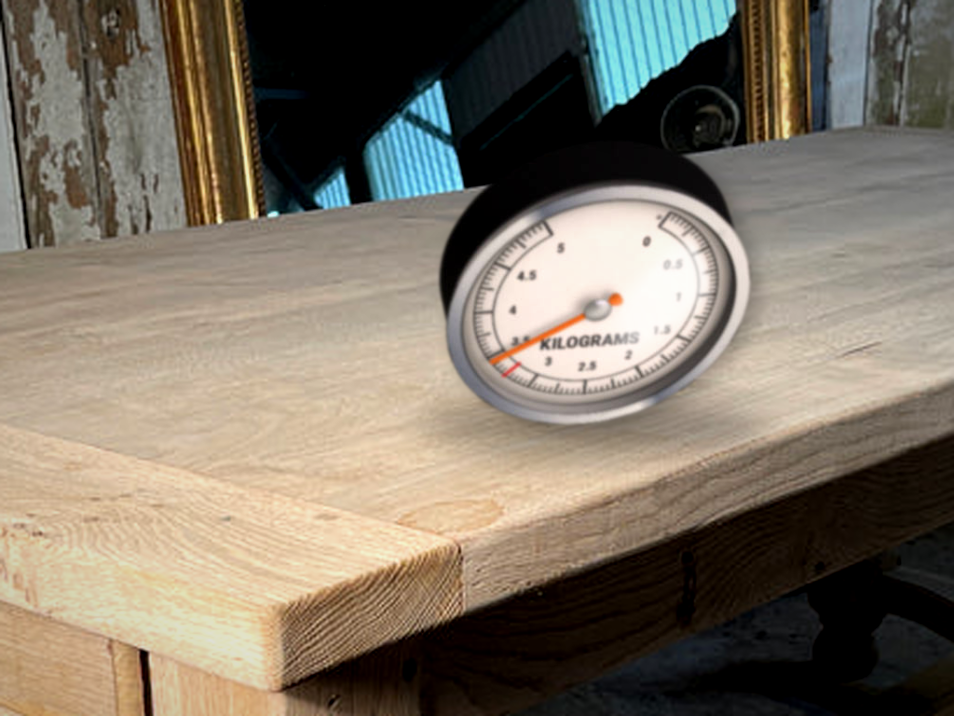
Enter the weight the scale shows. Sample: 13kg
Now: 3.5kg
